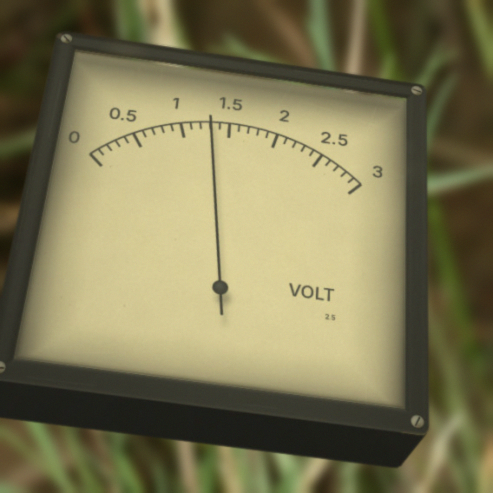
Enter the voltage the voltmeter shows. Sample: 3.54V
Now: 1.3V
